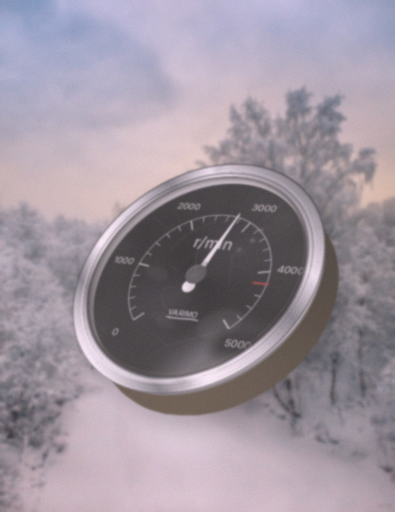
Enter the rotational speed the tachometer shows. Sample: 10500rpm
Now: 2800rpm
